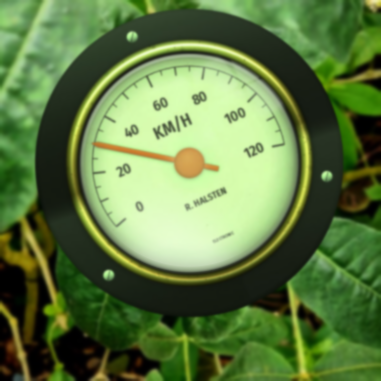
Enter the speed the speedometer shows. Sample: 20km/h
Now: 30km/h
